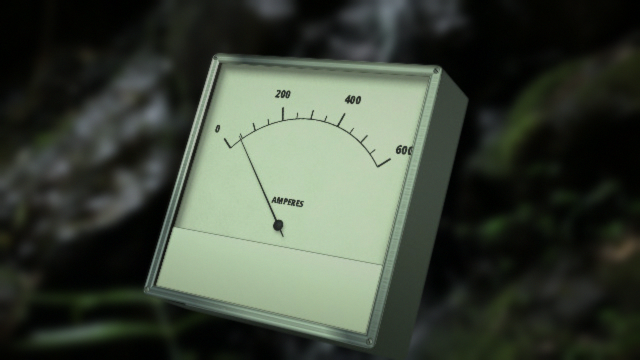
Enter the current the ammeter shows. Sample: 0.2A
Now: 50A
